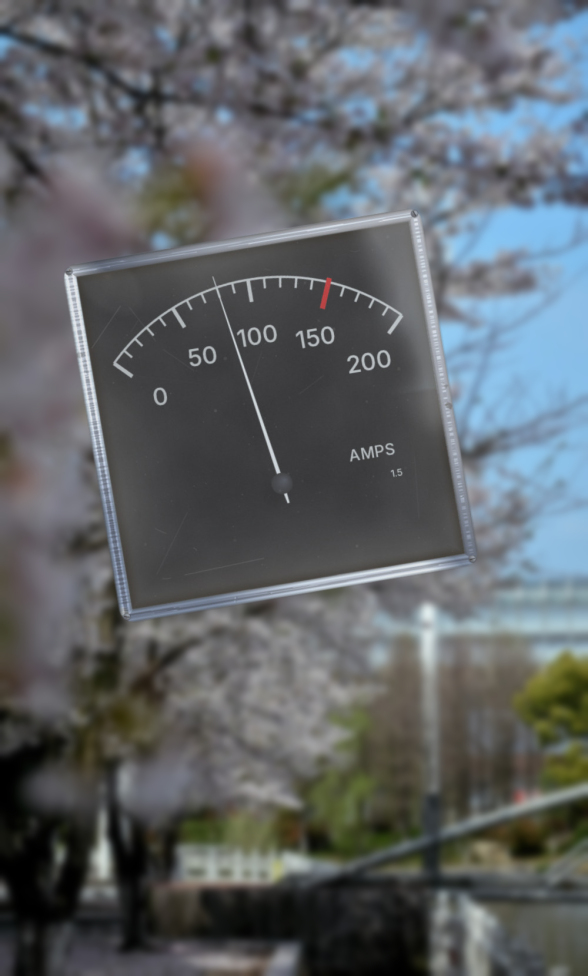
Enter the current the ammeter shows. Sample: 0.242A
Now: 80A
